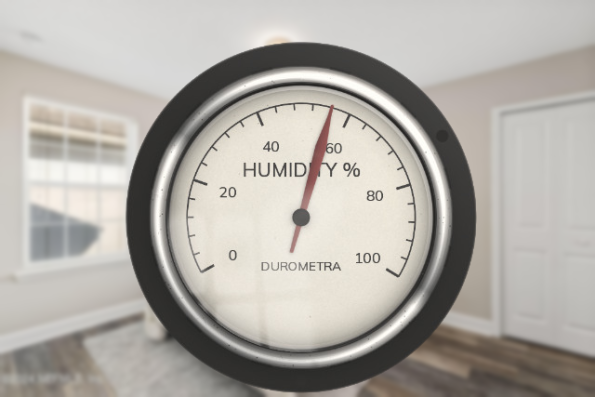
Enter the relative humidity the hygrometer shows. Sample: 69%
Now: 56%
